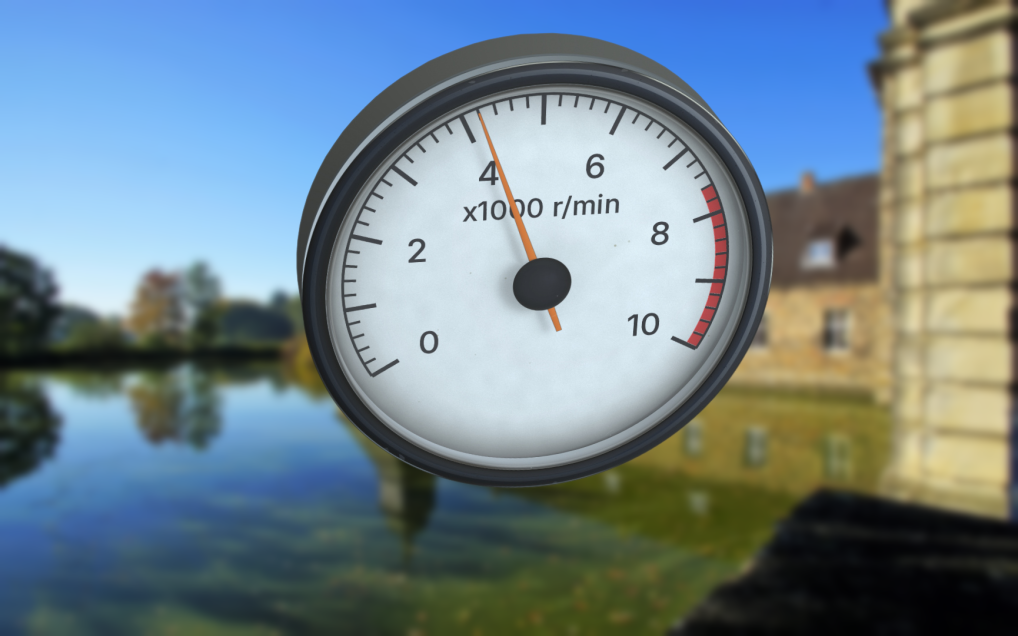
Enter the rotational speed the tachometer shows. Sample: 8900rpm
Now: 4200rpm
